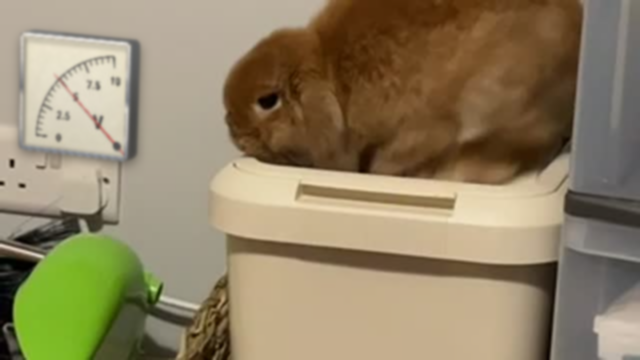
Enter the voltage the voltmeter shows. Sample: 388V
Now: 5V
